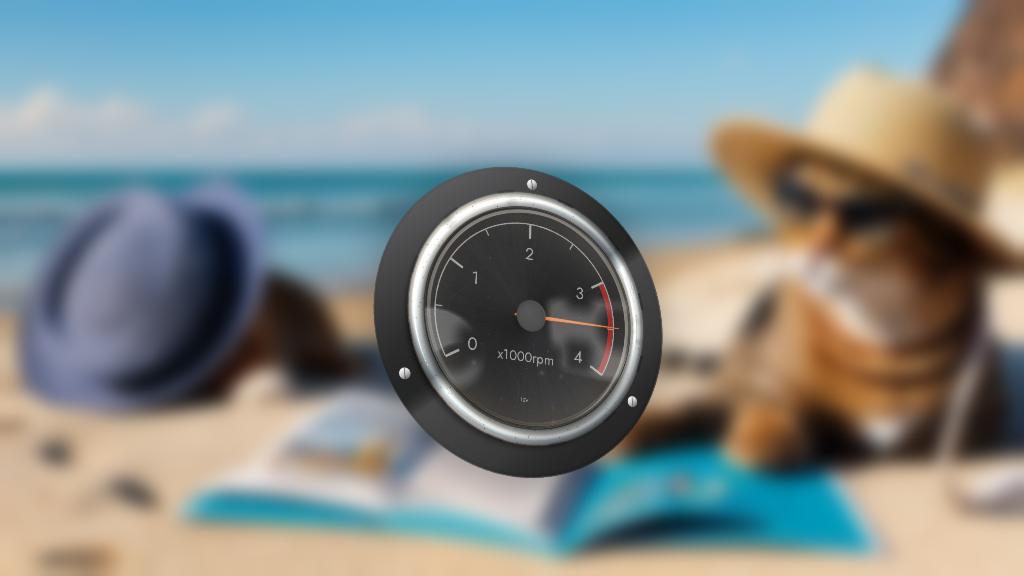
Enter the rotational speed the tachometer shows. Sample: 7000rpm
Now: 3500rpm
